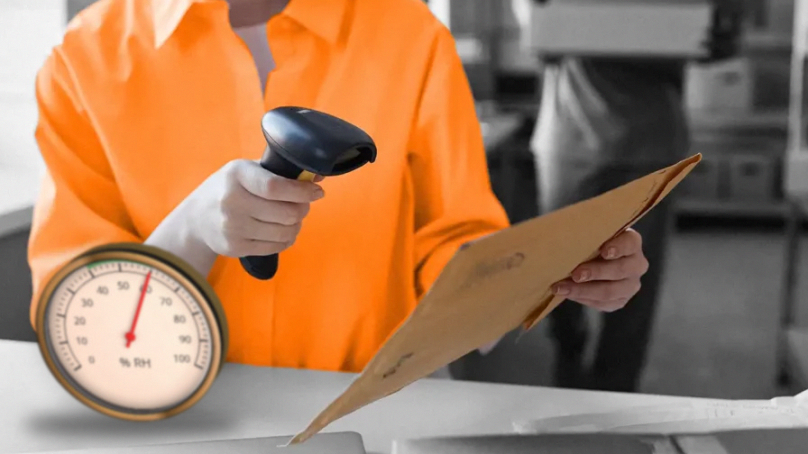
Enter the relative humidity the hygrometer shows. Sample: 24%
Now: 60%
